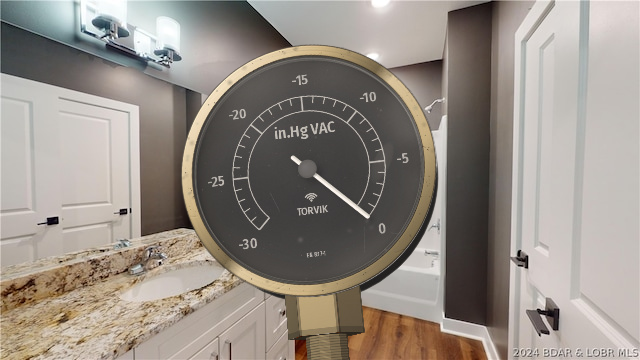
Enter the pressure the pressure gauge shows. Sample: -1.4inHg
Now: 0inHg
